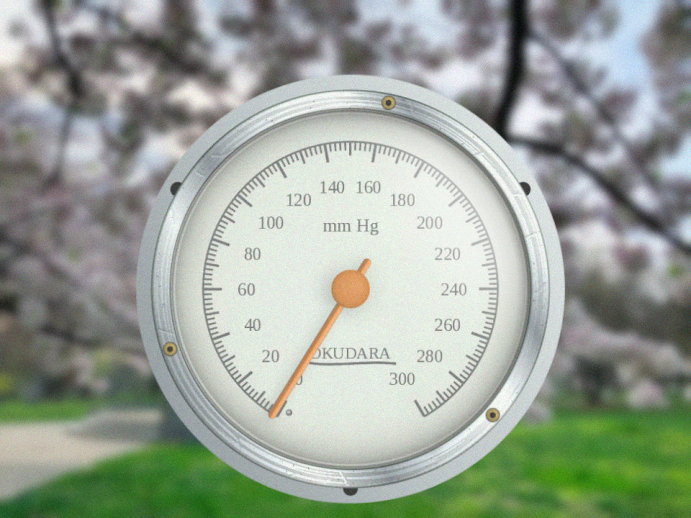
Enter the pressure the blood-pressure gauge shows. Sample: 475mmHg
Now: 2mmHg
